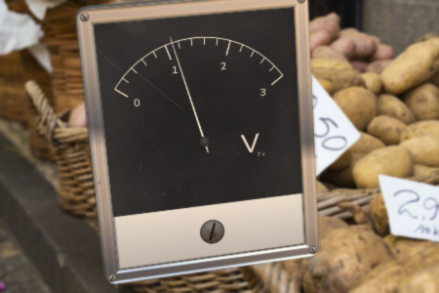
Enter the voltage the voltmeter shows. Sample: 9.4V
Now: 1.1V
